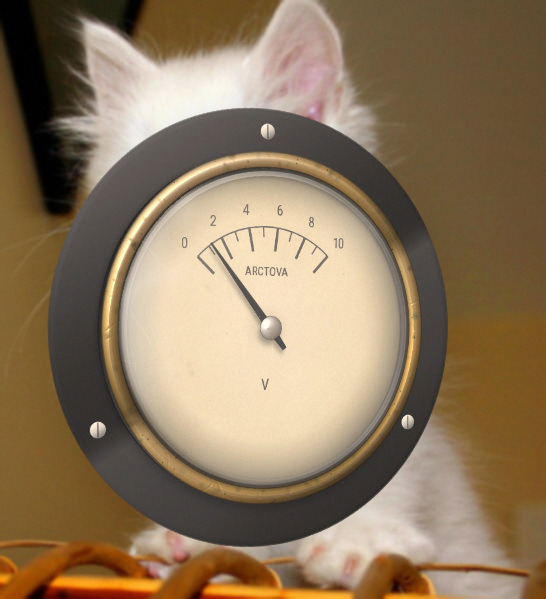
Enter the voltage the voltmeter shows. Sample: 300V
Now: 1V
